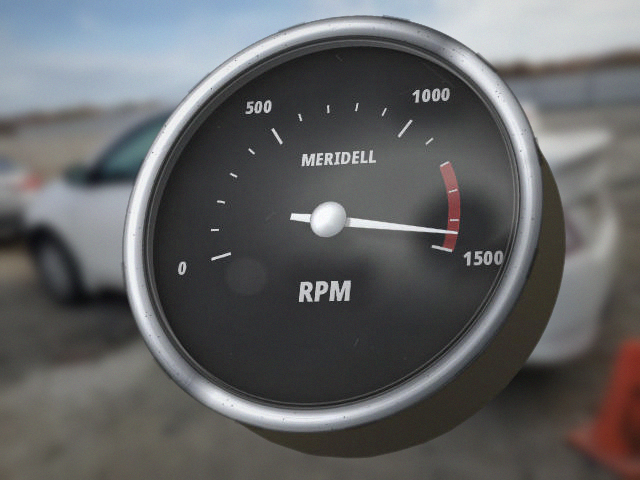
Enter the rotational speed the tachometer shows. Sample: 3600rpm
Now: 1450rpm
